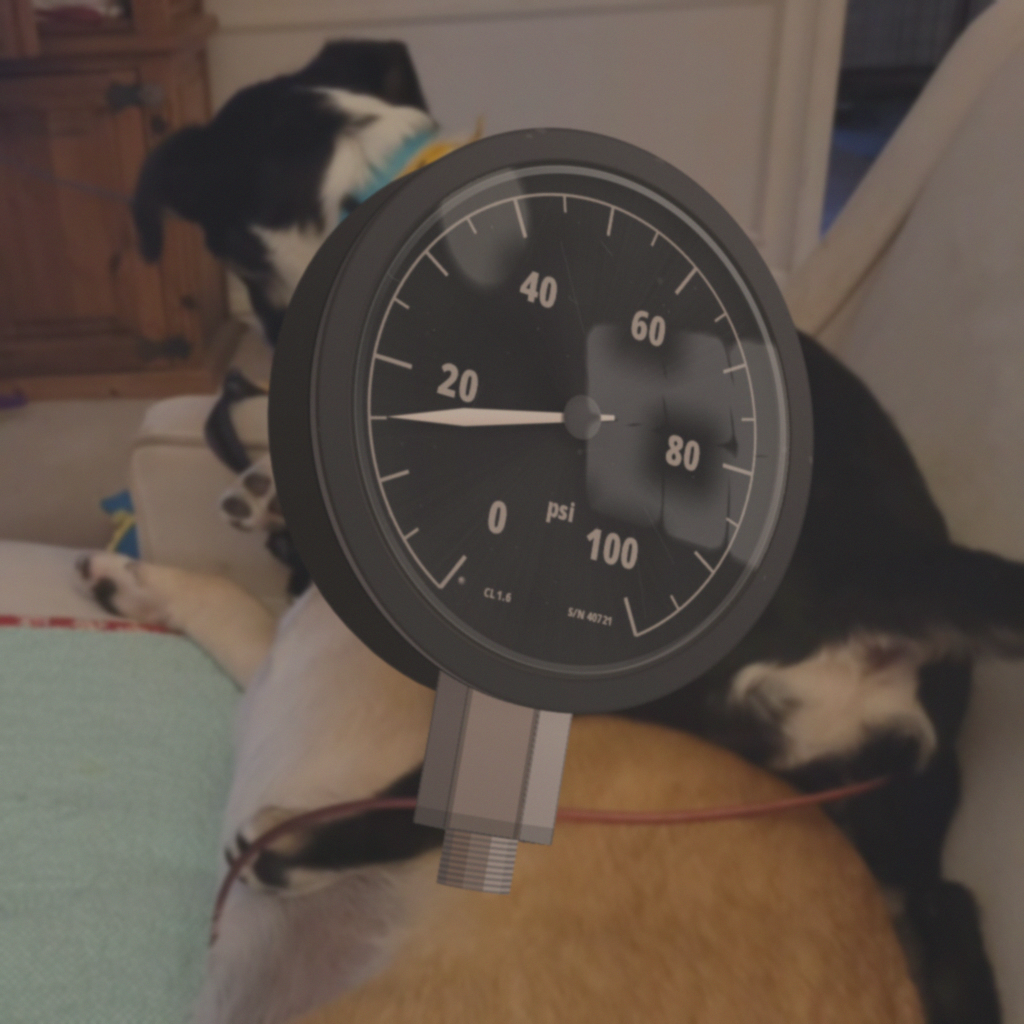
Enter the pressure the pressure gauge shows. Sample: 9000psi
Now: 15psi
